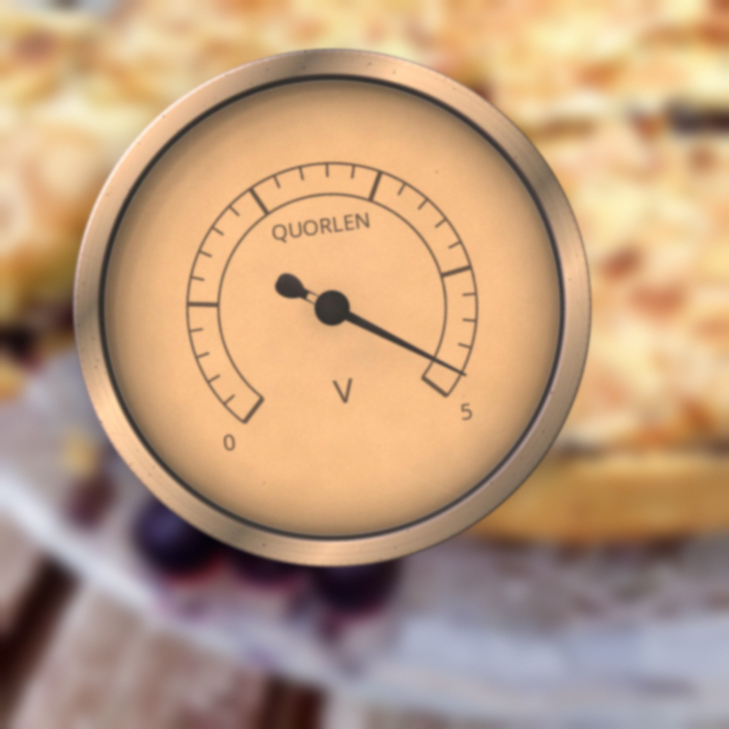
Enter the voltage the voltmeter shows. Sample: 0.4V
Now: 4.8V
